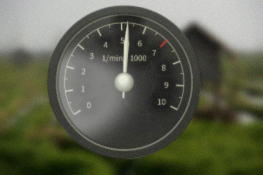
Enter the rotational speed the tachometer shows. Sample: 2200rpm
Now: 5250rpm
